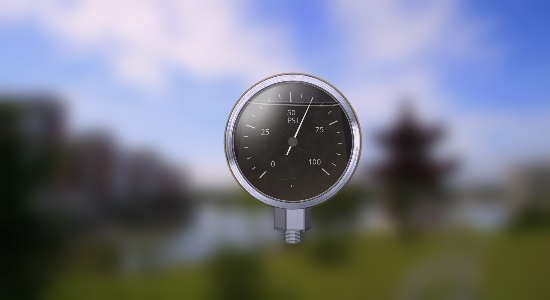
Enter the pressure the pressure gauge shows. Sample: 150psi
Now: 60psi
